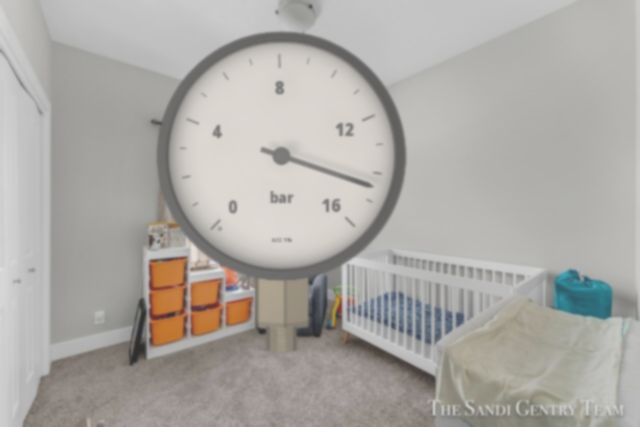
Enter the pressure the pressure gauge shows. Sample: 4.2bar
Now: 14.5bar
